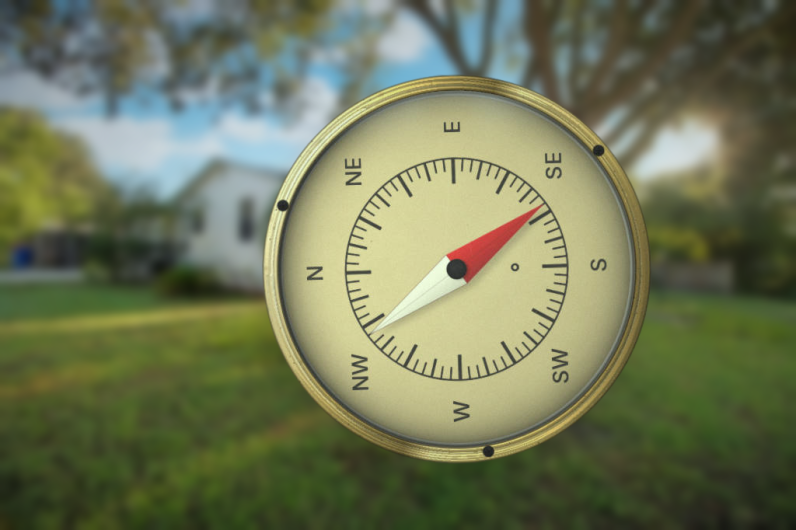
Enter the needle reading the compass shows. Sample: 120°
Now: 145°
